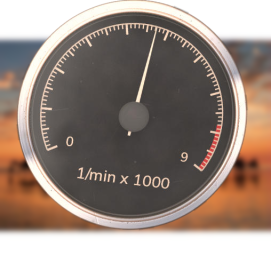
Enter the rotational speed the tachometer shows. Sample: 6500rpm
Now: 4700rpm
